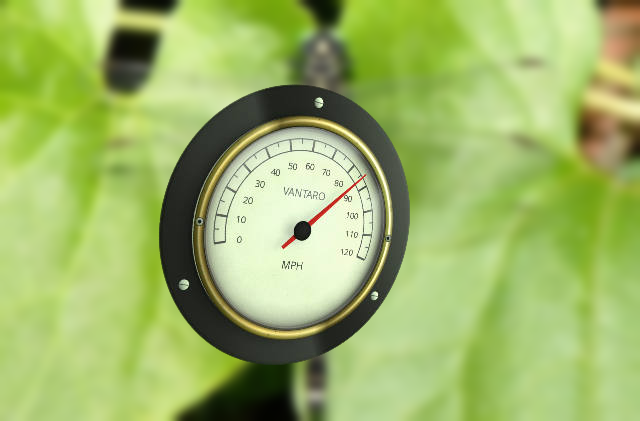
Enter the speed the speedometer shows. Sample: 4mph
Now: 85mph
